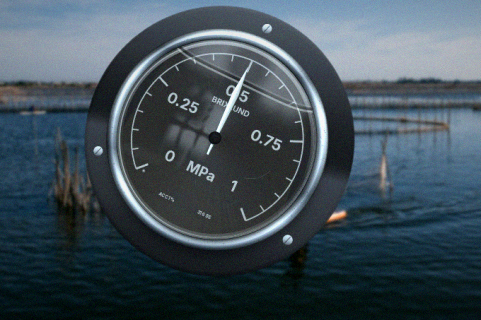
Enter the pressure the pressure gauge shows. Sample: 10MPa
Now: 0.5MPa
